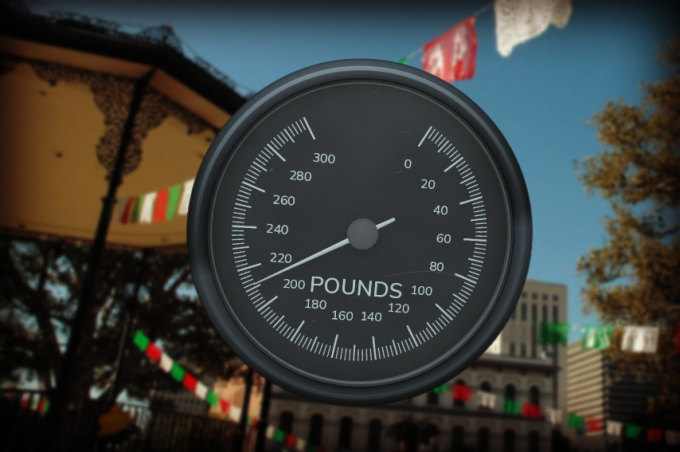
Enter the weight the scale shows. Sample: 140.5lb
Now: 212lb
